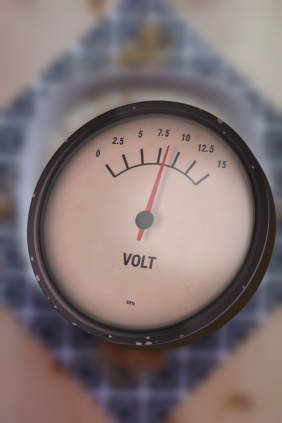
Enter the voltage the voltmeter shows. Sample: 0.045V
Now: 8.75V
